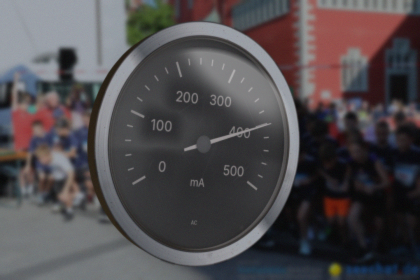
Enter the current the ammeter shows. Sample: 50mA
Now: 400mA
